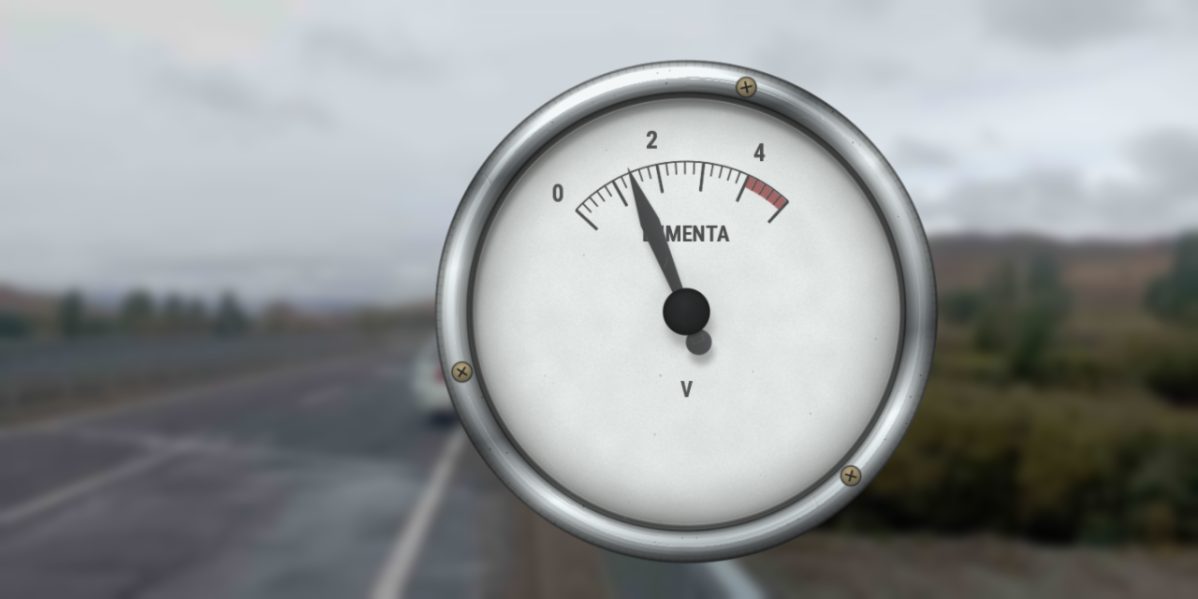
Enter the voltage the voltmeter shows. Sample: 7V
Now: 1.4V
